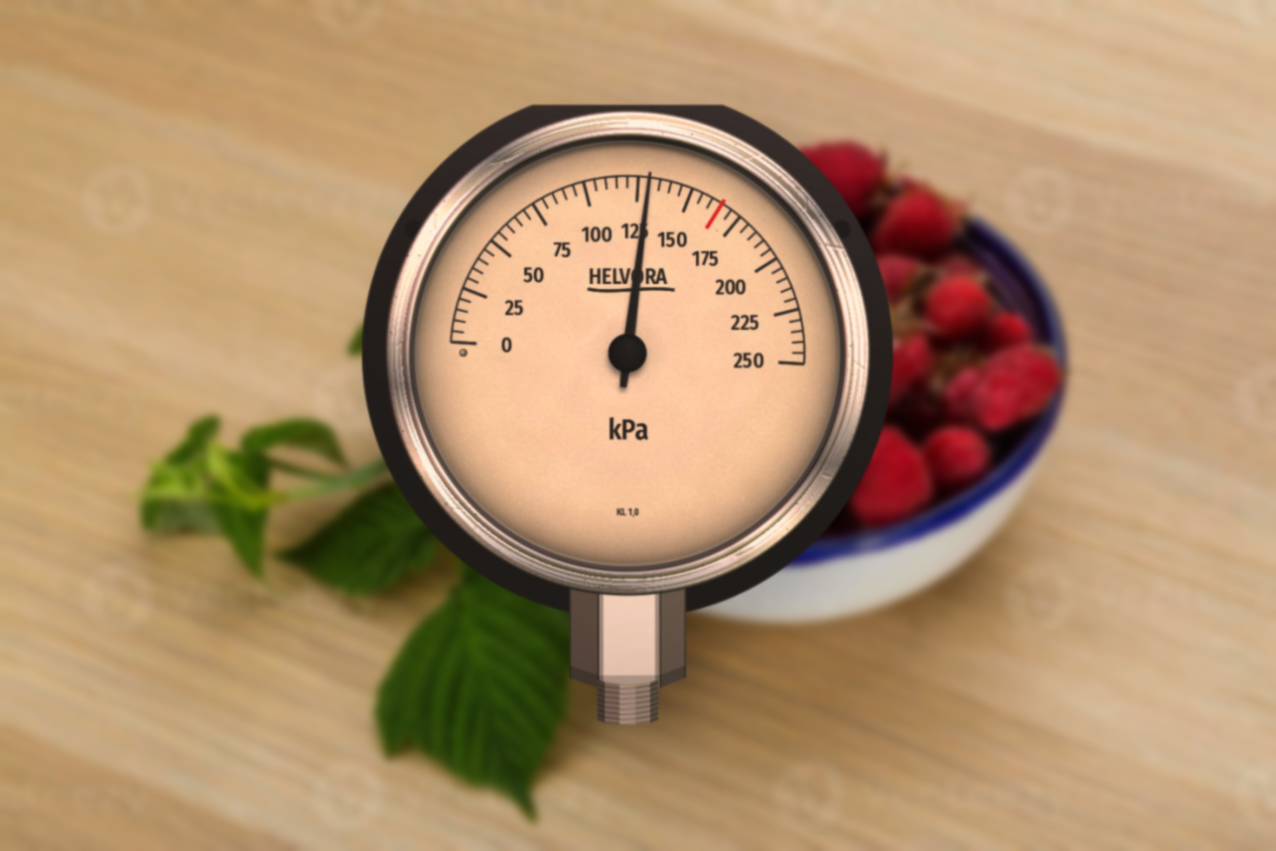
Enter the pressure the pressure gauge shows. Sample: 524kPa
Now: 130kPa
